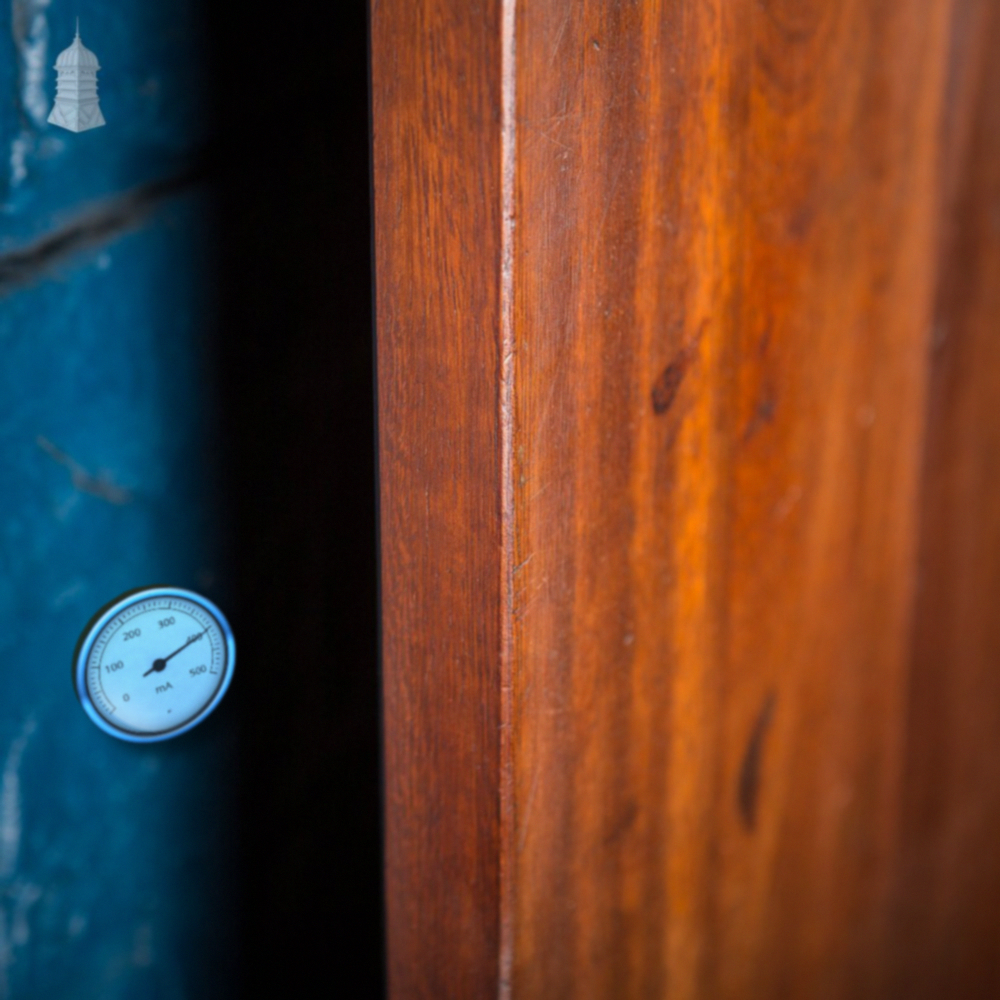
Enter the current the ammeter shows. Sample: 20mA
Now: 400mA
